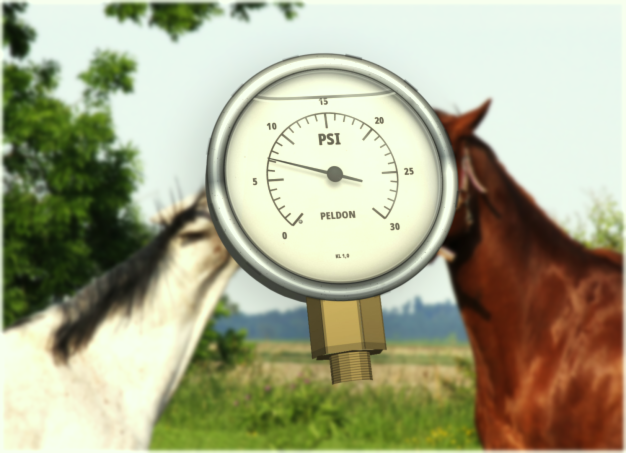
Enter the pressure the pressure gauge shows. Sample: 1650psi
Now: 7psi
